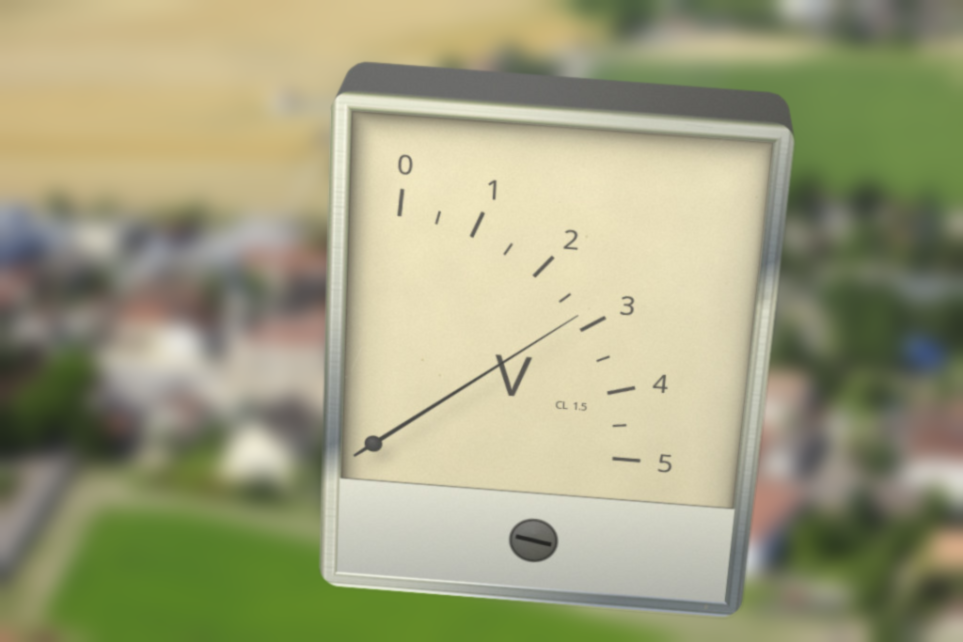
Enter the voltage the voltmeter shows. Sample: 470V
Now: 2.75V
